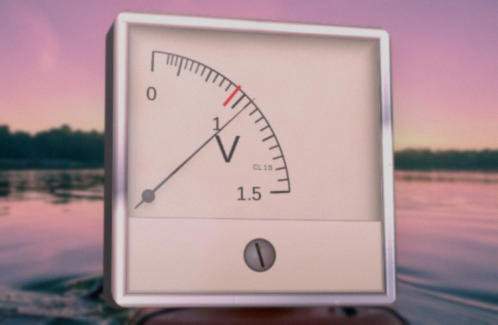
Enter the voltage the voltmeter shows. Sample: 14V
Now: 1.05V
